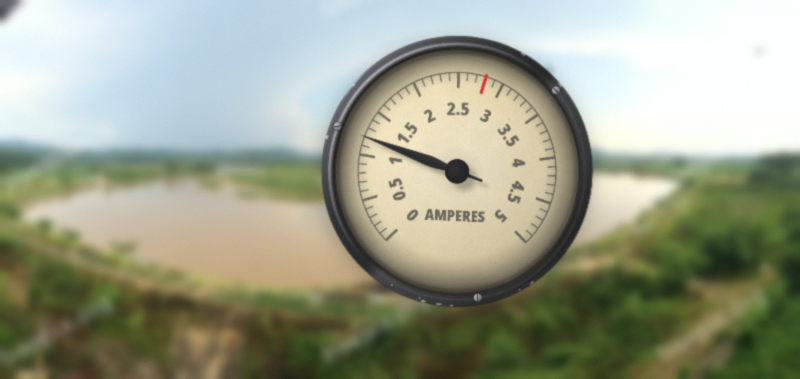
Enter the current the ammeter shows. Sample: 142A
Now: 1.2A
